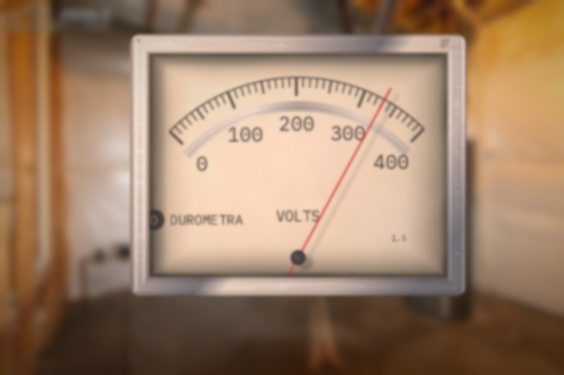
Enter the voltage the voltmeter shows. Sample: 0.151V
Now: 330V
